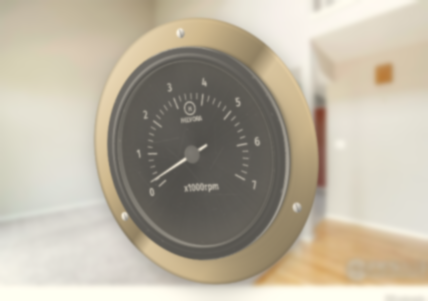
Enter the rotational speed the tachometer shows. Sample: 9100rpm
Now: 200rpm
